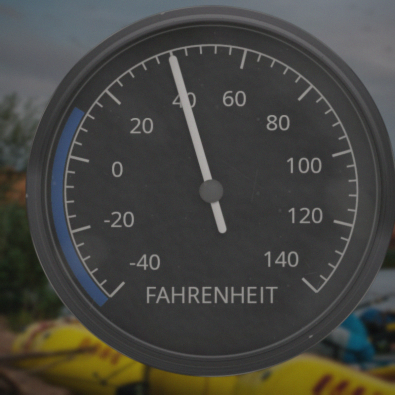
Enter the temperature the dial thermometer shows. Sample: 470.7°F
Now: 40°F
